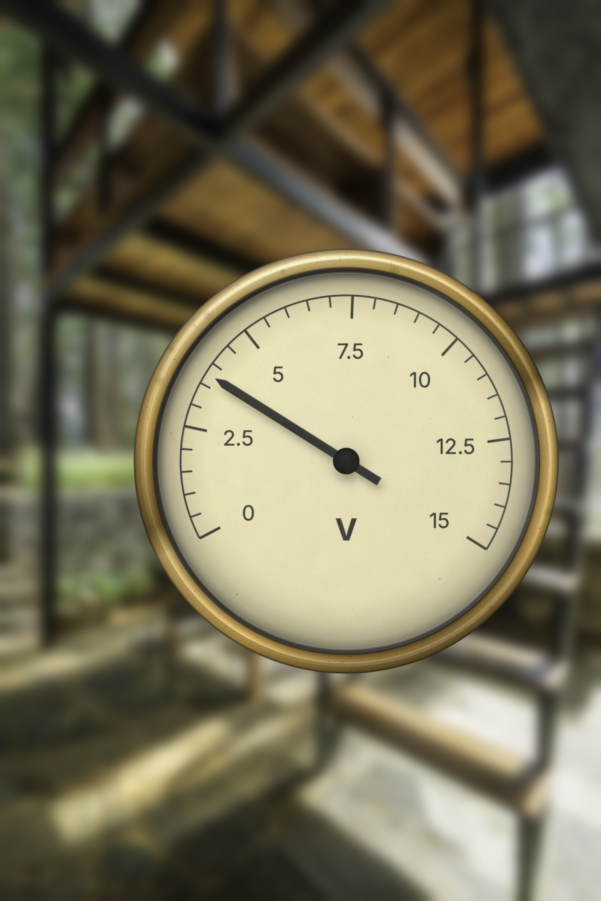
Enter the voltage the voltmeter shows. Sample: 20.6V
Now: 3.75V
